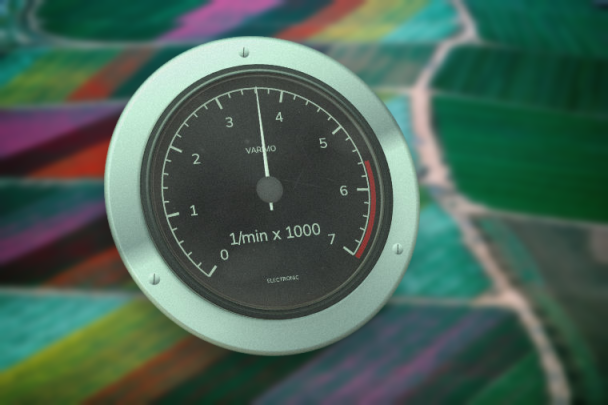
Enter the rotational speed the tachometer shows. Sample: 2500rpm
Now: 3600rpm
